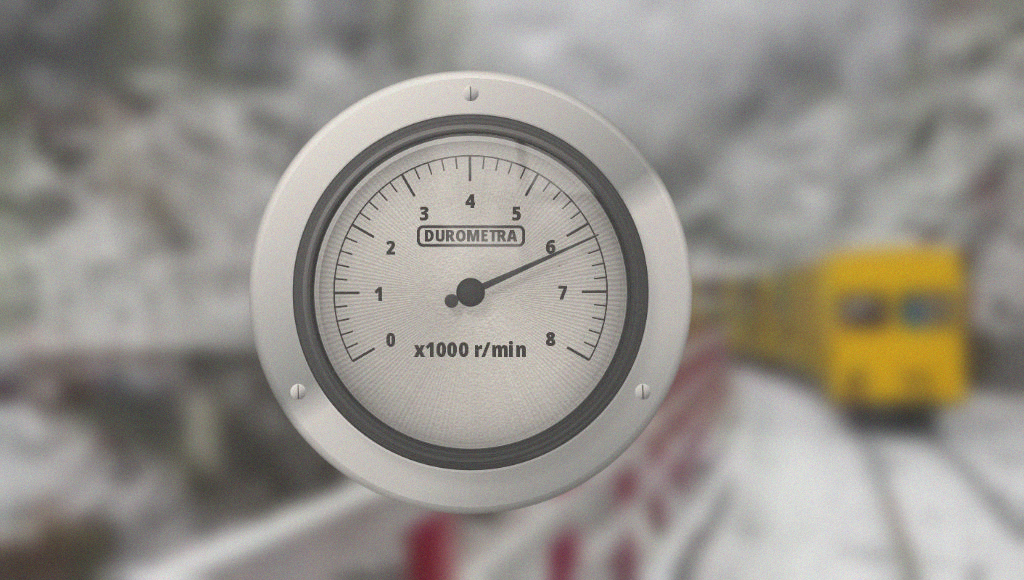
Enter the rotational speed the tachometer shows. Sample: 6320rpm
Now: 6200rpm
